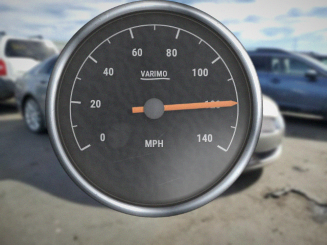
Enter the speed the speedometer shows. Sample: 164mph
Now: 120mph
